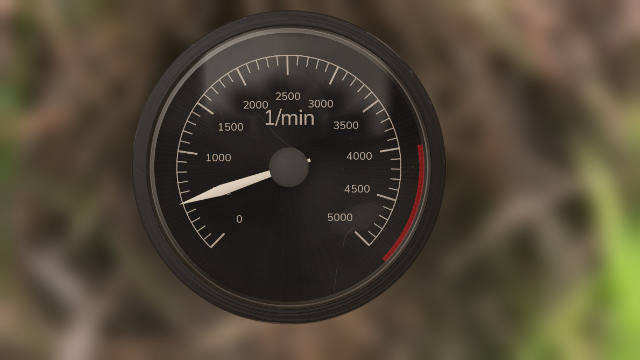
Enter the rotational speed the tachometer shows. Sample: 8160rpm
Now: 500rpm
